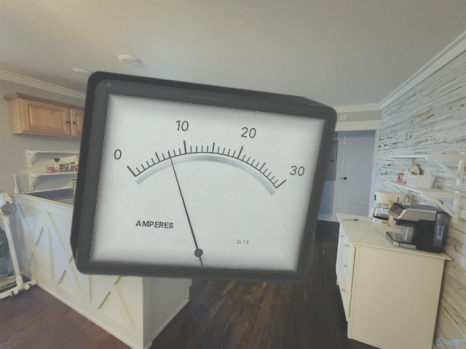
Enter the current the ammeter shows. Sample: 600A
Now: 7A
